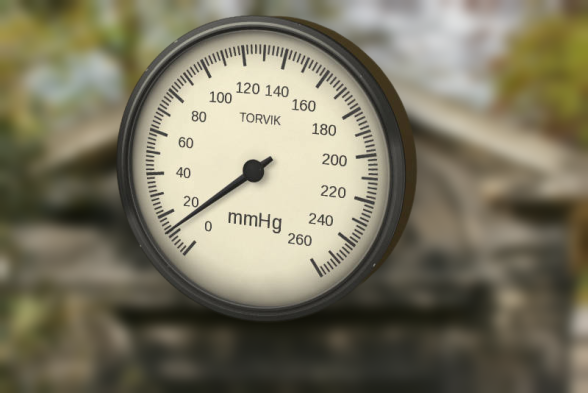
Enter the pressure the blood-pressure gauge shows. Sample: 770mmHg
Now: 12mmHg
